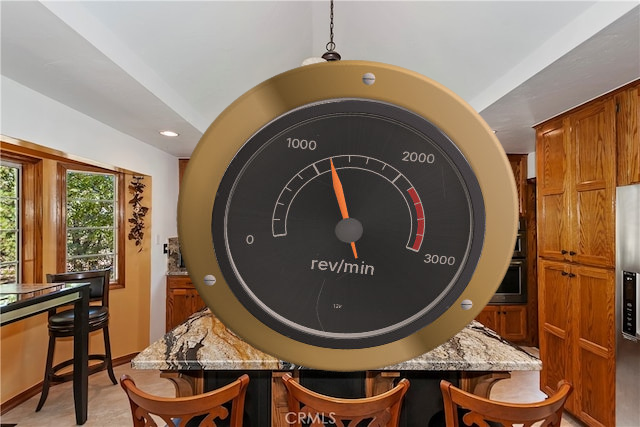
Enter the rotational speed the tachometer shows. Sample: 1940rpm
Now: 1200rpm
